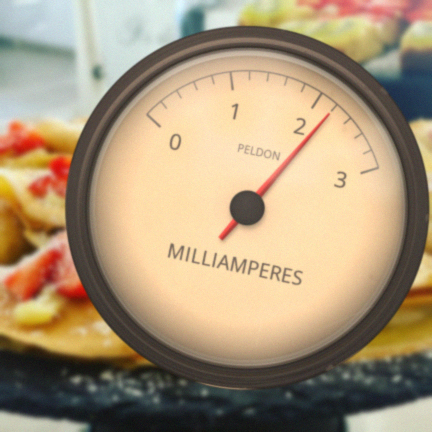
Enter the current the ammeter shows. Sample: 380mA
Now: 2.2mA
